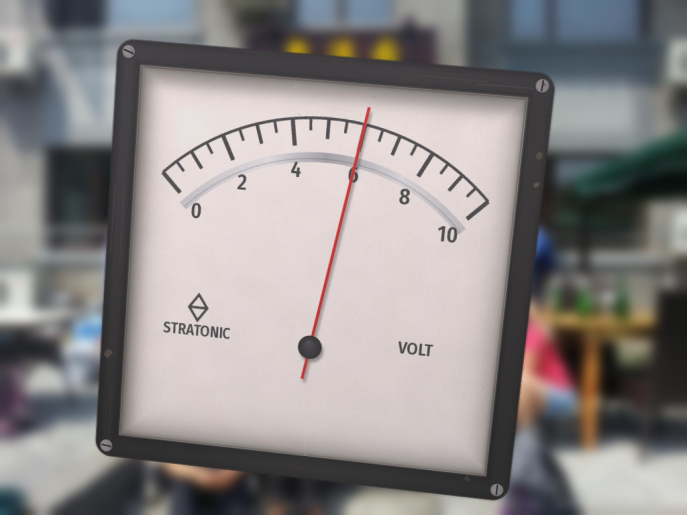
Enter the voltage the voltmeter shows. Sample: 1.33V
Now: 6V
